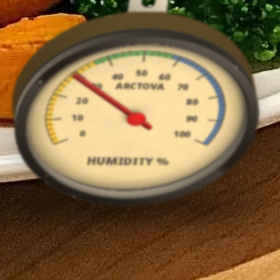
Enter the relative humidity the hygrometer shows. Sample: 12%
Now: 30%
